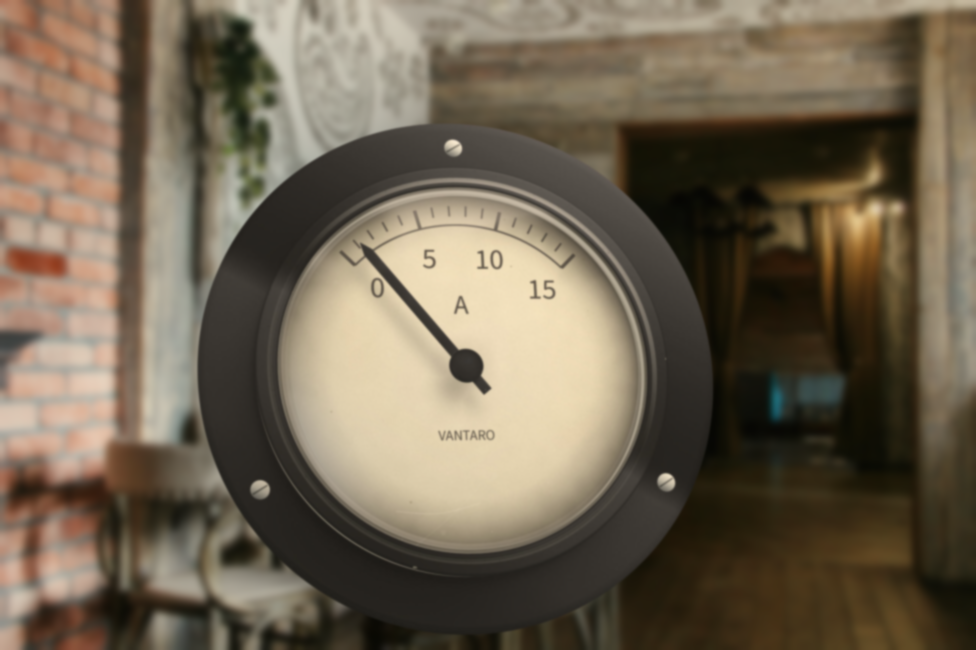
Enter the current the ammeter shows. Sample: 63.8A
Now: 1A
